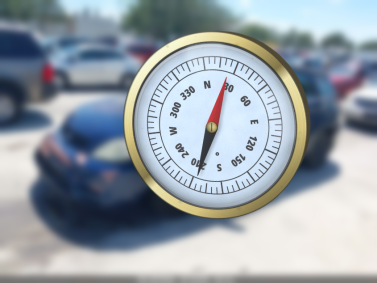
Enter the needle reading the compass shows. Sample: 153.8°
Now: 25°
